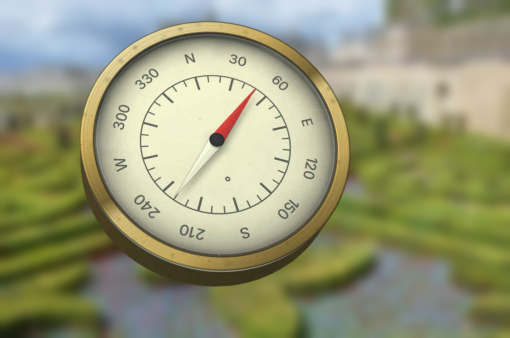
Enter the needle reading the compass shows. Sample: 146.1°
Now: 50°
